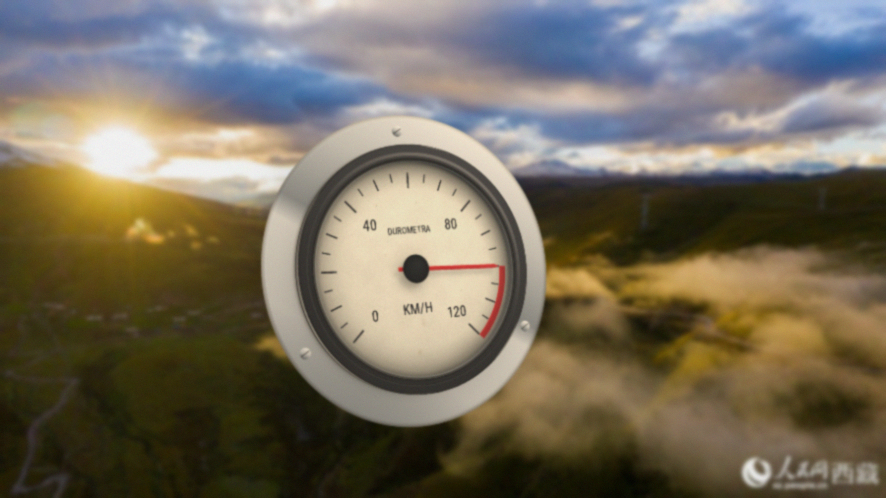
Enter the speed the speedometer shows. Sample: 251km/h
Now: 100km/h
